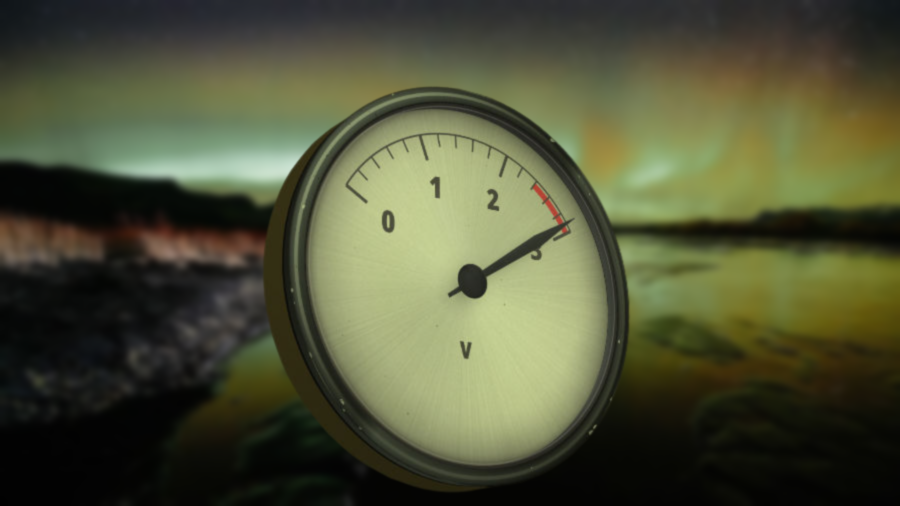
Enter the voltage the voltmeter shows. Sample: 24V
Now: 2.9V
